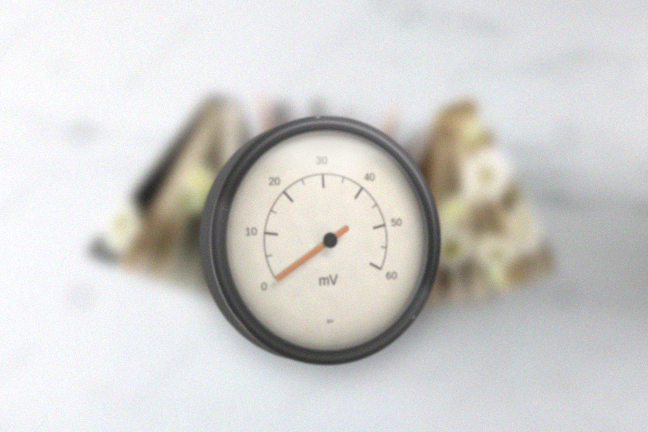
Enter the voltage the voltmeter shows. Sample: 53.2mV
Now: 0mV
